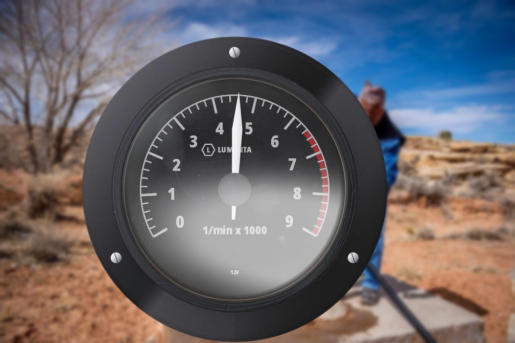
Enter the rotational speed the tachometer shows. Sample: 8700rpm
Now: 4600rpm
